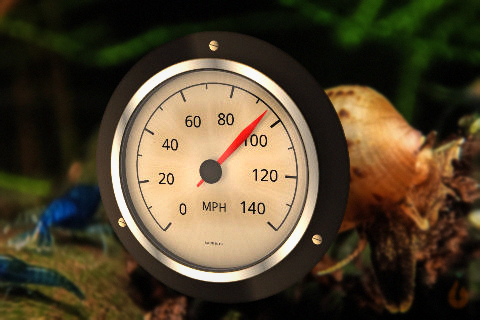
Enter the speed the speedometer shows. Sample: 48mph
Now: 95mph
